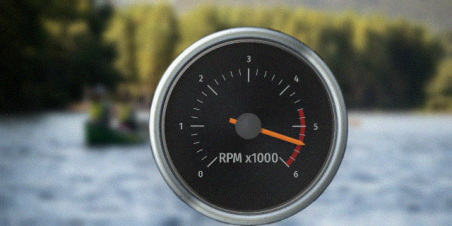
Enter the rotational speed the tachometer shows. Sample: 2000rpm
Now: 5400rpm
